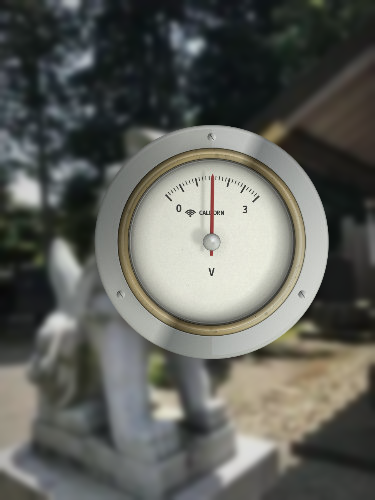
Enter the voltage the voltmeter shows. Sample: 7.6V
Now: 1.5V
